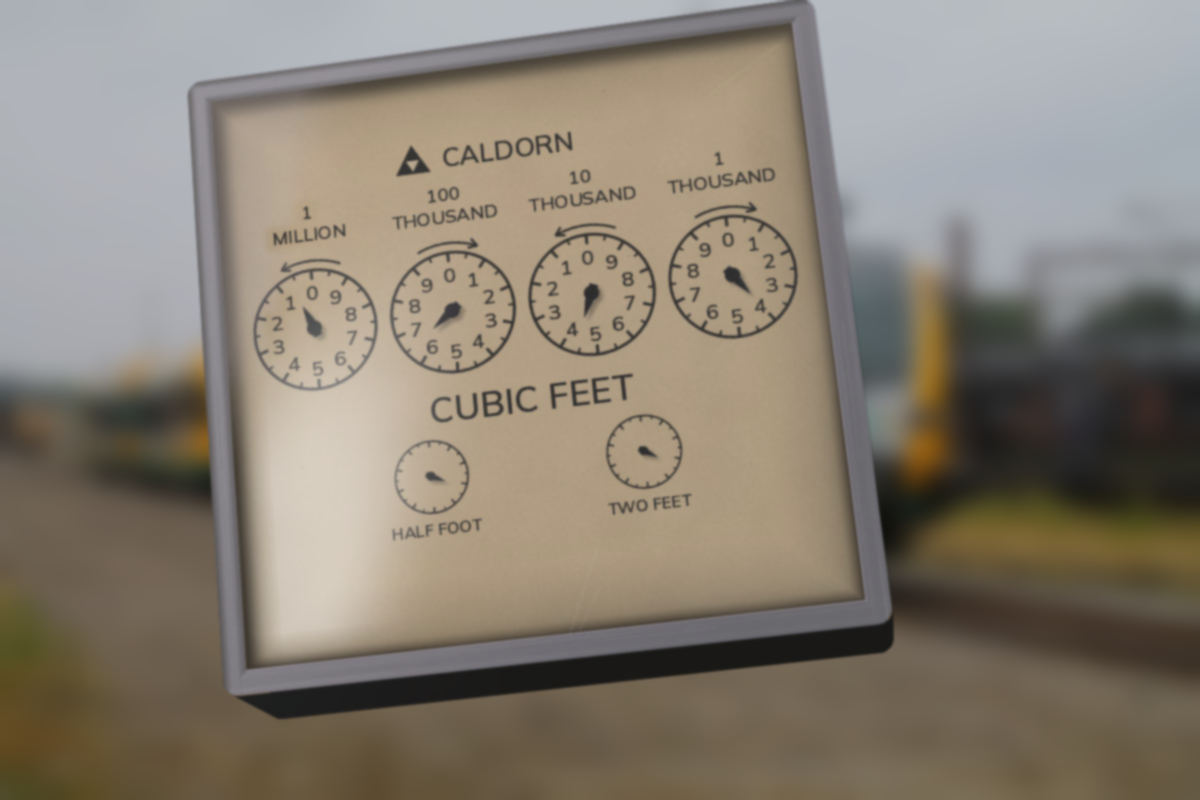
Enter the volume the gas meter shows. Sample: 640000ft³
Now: 64400ft³
